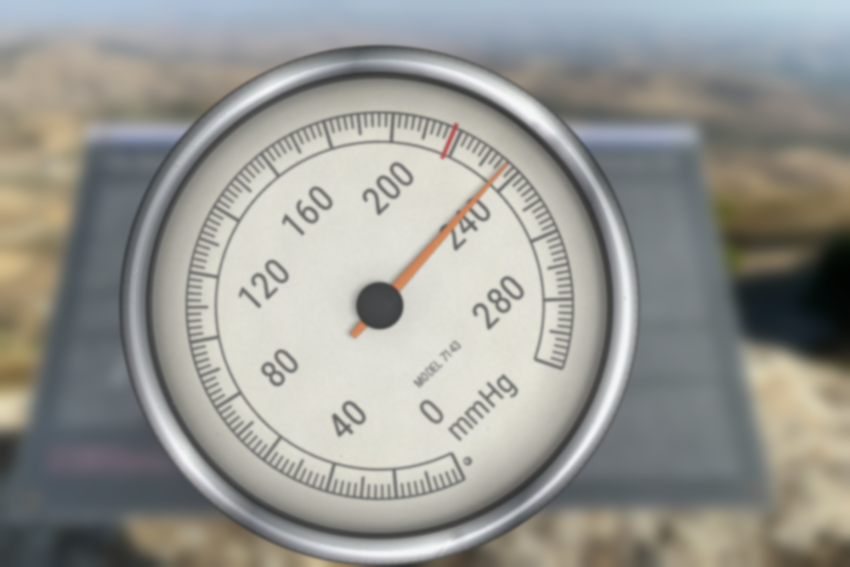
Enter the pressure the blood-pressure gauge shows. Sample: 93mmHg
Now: 236mmHg
